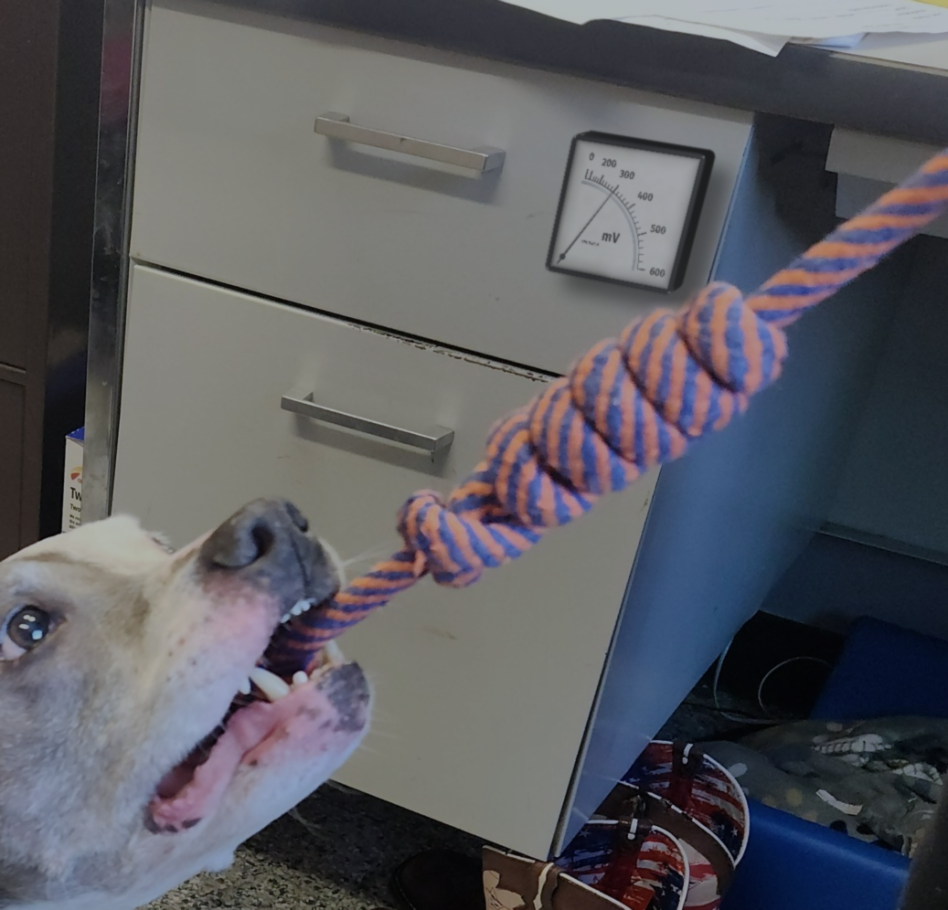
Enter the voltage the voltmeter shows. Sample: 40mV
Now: 300mV
